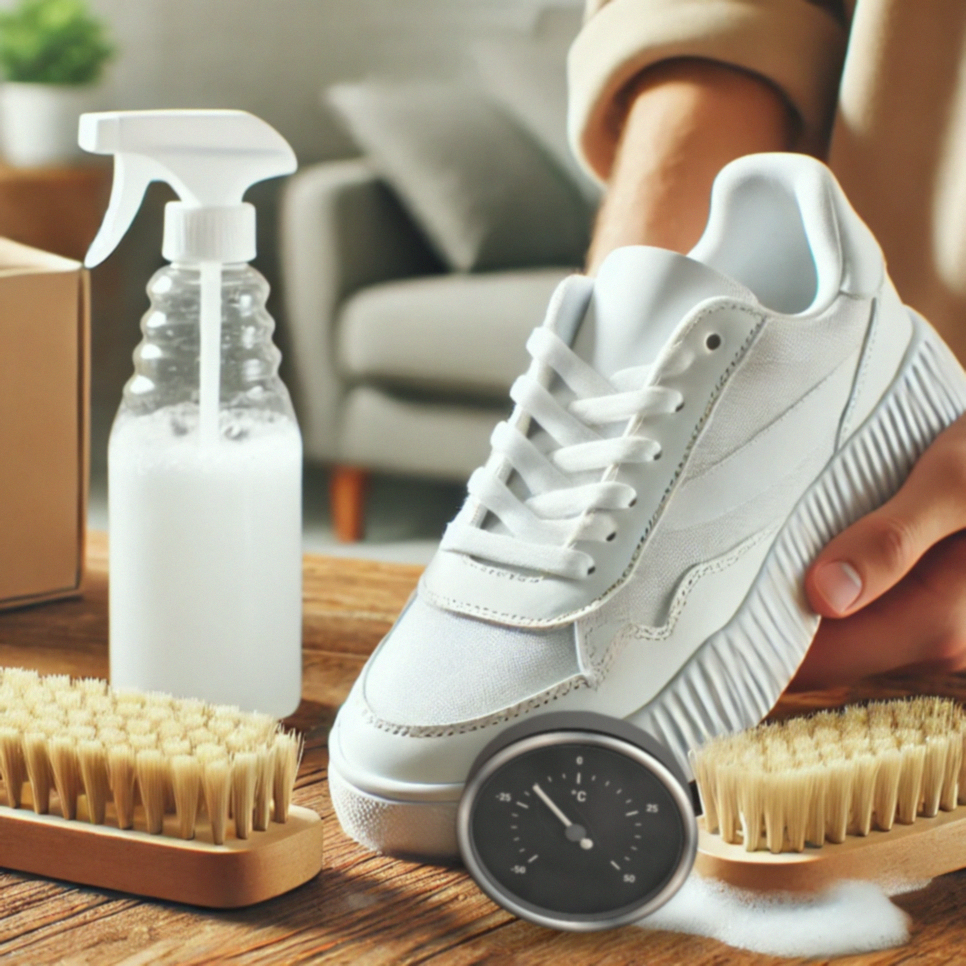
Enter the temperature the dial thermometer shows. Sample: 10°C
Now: -15°C
